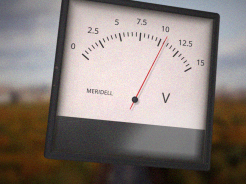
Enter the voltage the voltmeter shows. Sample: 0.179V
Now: 10.5V
